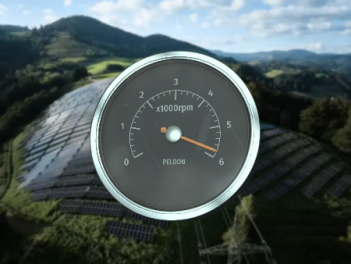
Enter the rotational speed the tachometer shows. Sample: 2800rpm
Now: 5800rpm
